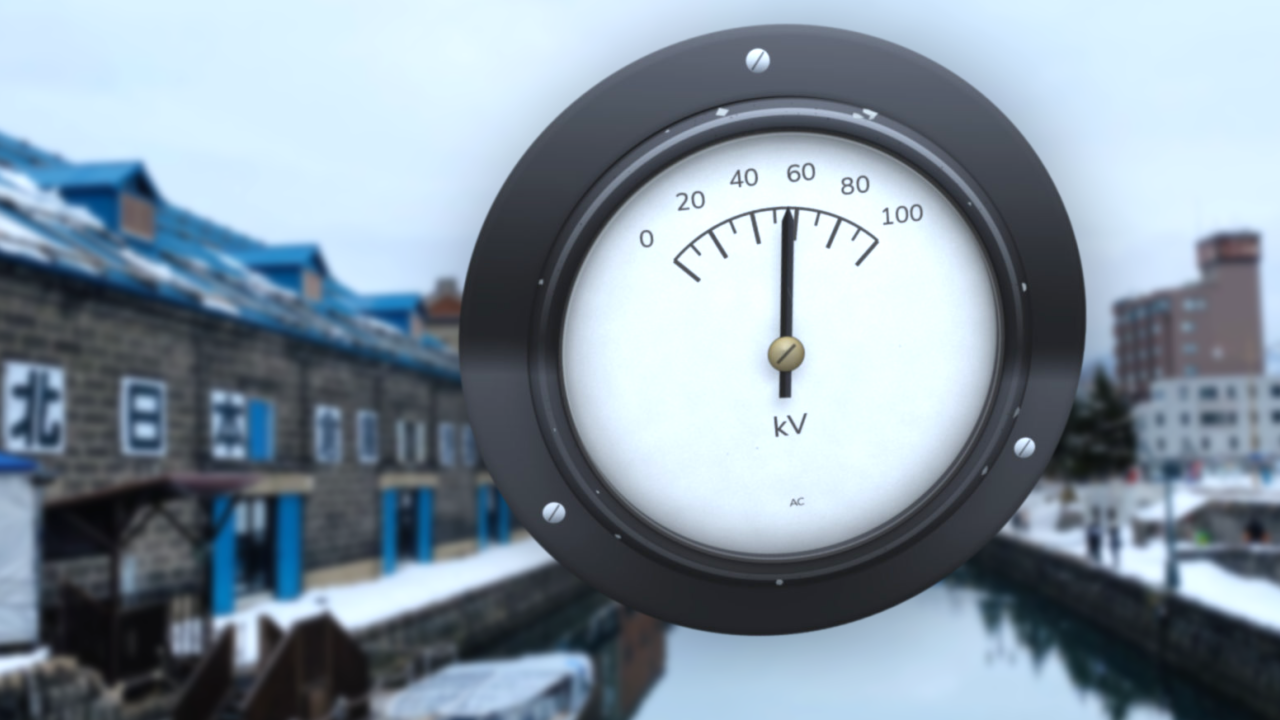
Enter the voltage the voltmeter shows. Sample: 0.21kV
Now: 55kV
